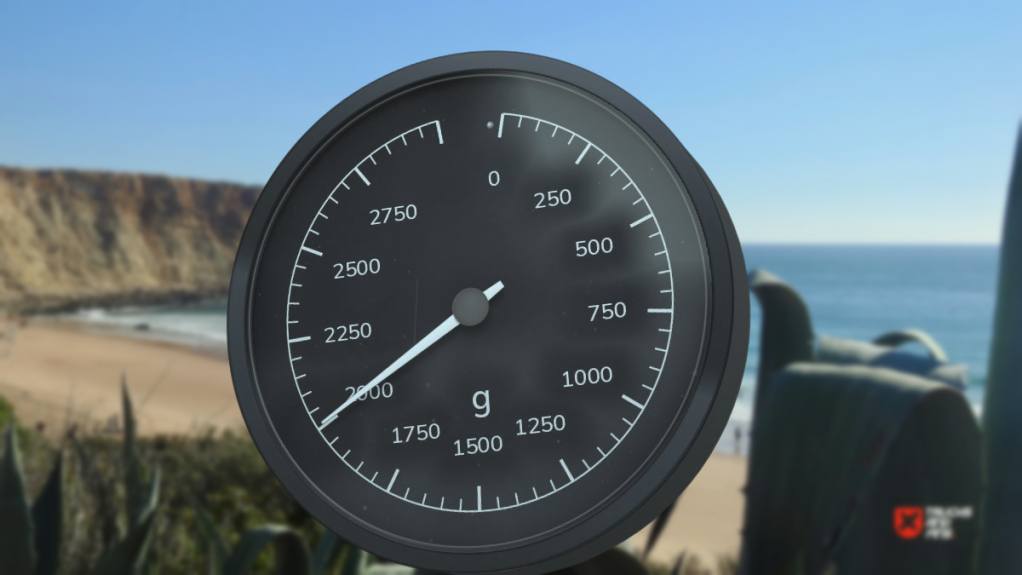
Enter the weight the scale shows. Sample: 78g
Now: 2000g
